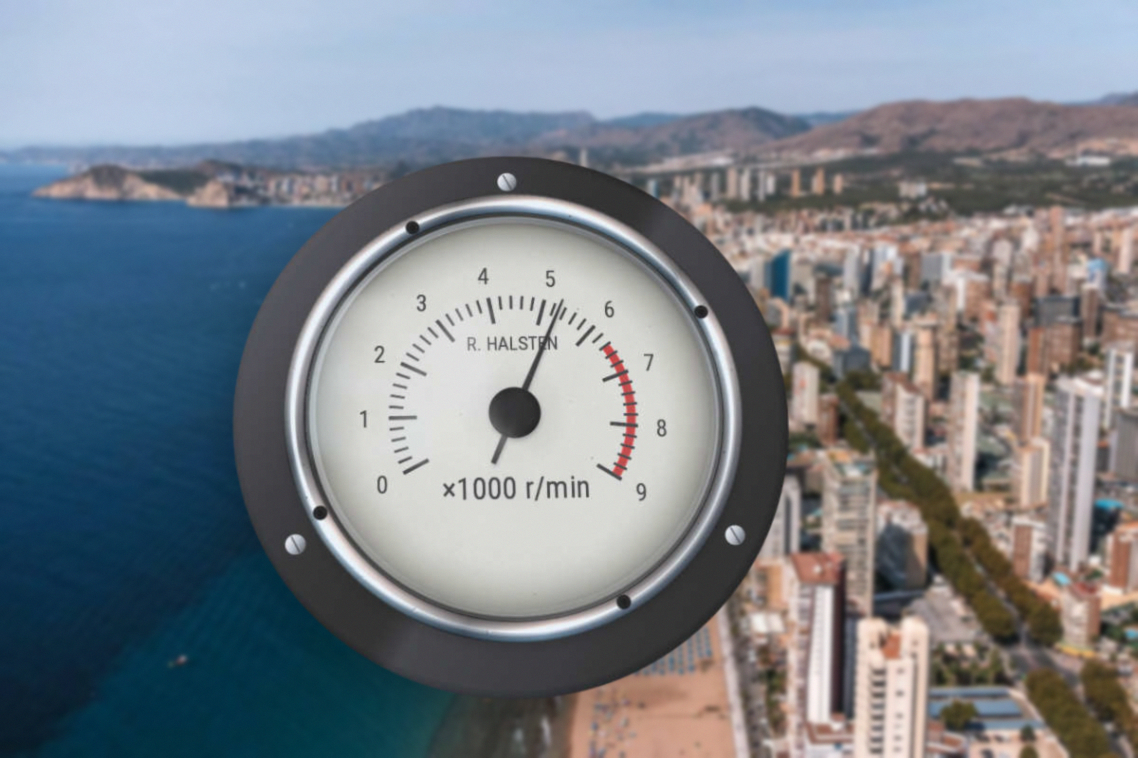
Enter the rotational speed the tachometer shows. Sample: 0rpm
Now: 5300rpm
